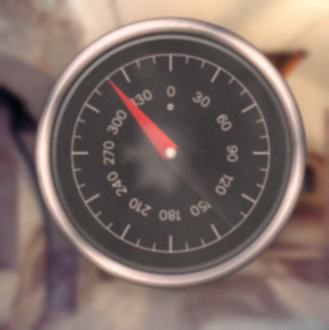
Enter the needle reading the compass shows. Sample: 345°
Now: 320°
